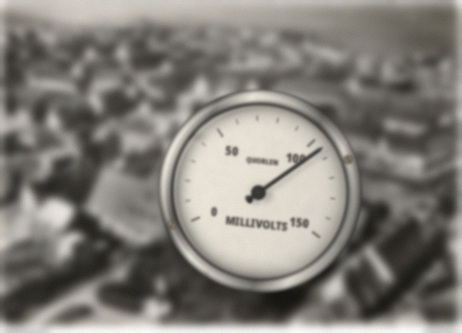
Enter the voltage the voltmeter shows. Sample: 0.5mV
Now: 105mV
